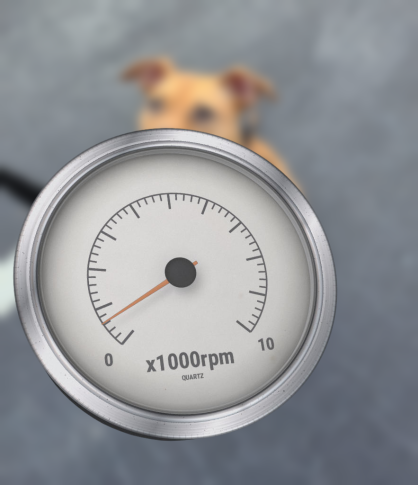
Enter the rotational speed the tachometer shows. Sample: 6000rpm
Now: 600rpm
